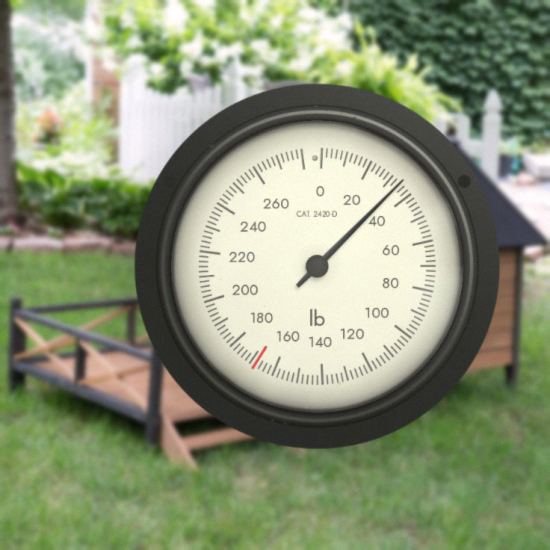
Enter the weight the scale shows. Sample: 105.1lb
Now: 34lb
